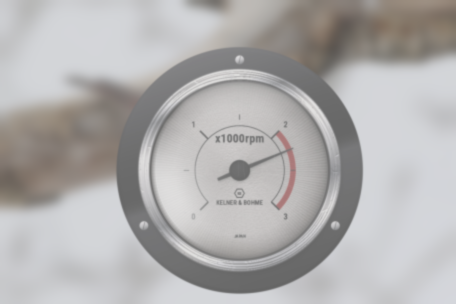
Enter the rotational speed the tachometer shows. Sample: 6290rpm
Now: 2250rpm
